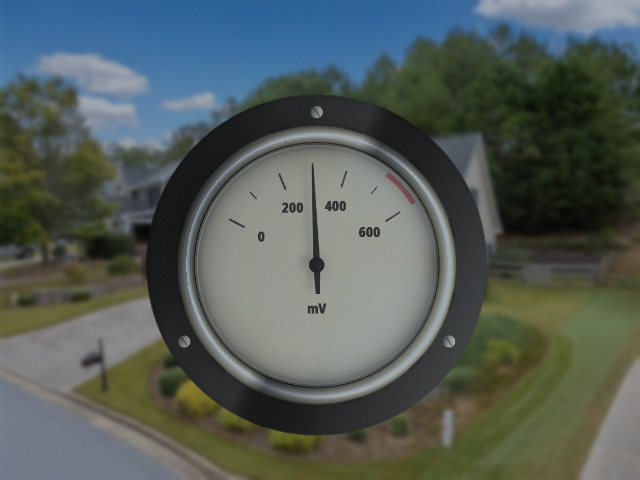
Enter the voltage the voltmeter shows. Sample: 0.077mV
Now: 300mV
